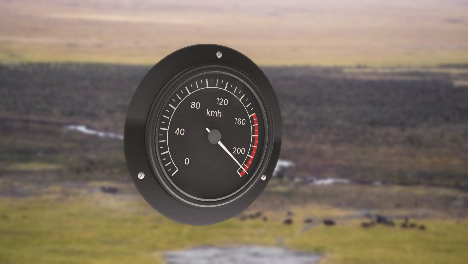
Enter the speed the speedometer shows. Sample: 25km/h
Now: 215km/h
